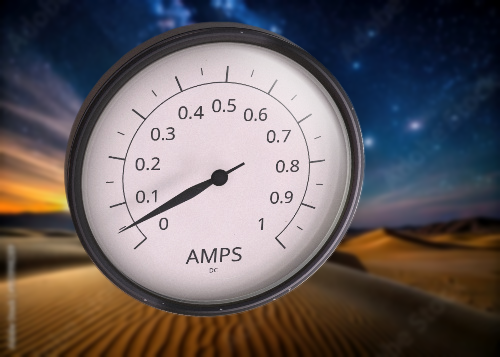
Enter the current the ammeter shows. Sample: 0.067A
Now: 0.05A
